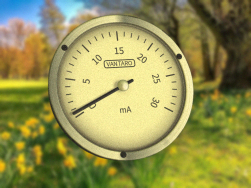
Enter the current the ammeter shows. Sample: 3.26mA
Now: 0.5mA
